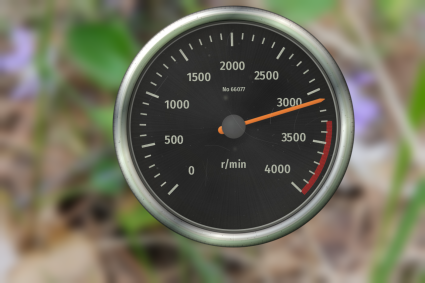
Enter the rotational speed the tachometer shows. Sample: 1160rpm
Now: 3100rpm
